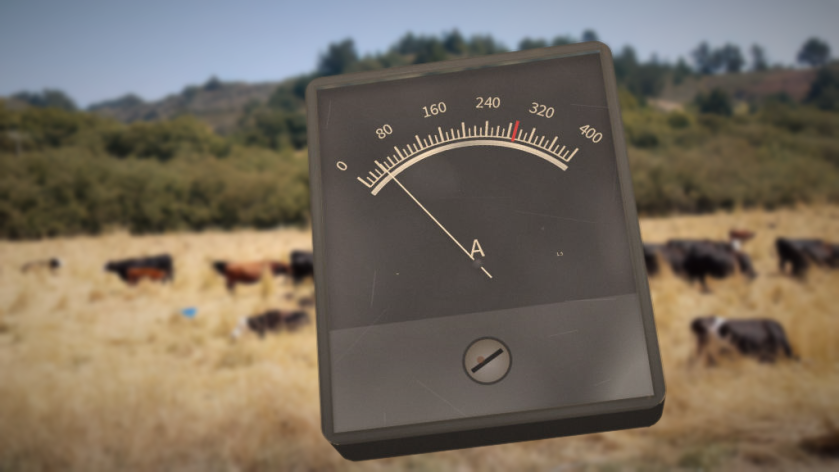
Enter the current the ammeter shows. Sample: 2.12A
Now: 40A
